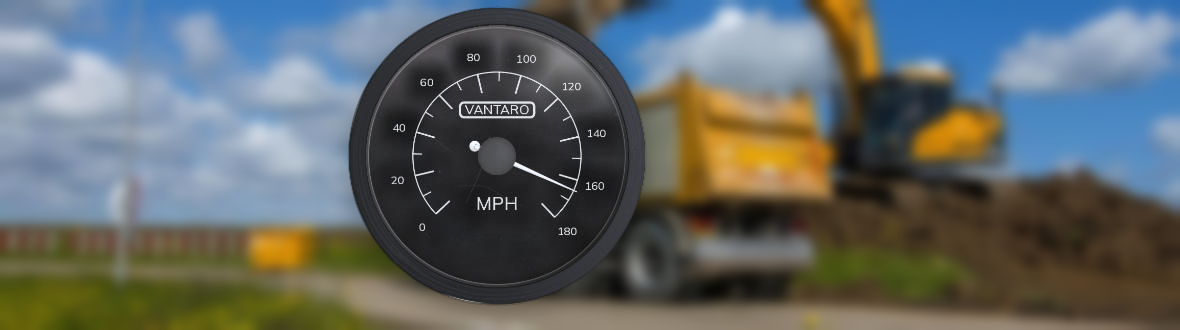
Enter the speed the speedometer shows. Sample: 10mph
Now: 165mph
